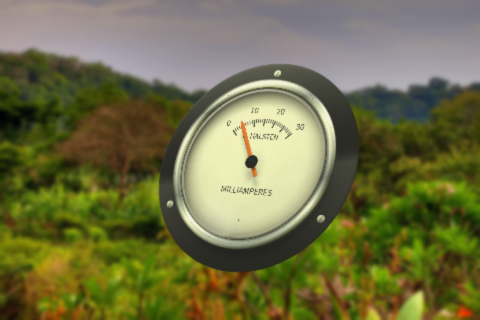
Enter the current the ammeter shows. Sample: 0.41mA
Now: 5mA
